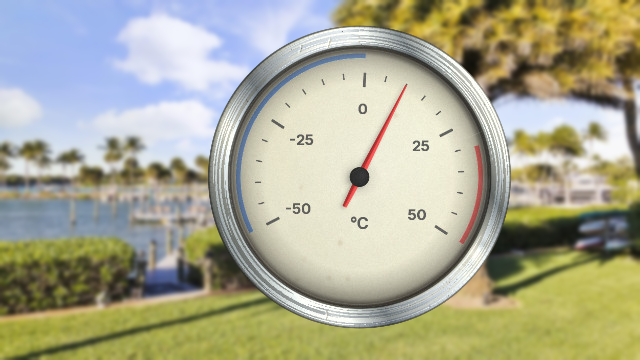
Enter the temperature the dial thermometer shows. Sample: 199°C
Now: 10°C
